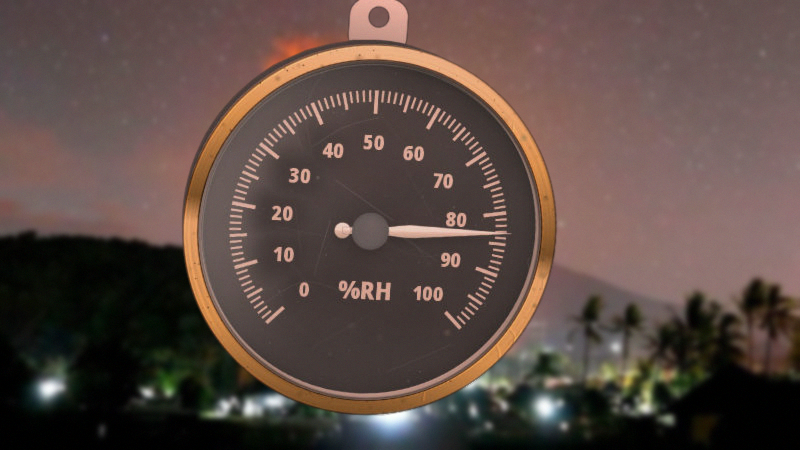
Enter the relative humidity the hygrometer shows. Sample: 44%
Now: 83%
